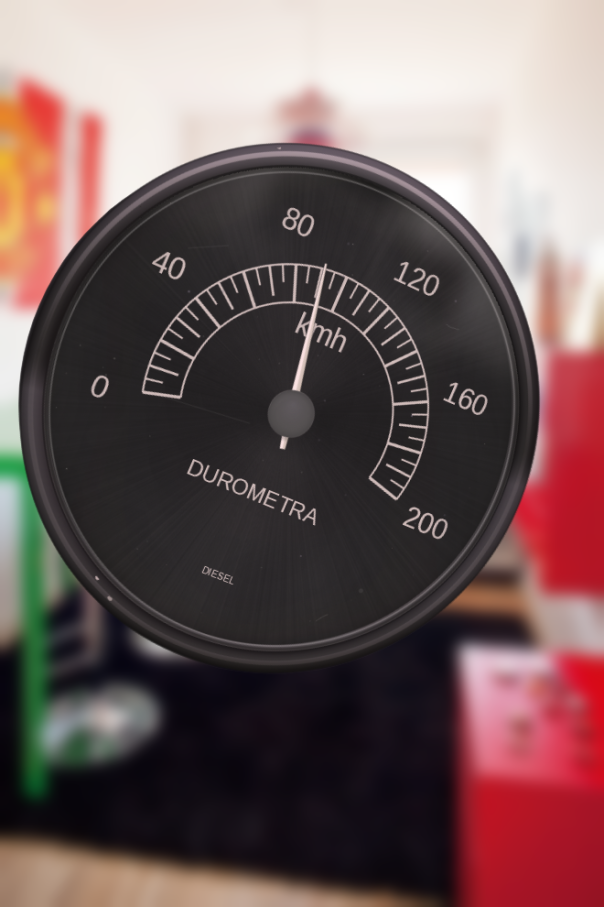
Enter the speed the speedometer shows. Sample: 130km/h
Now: 90km/h
